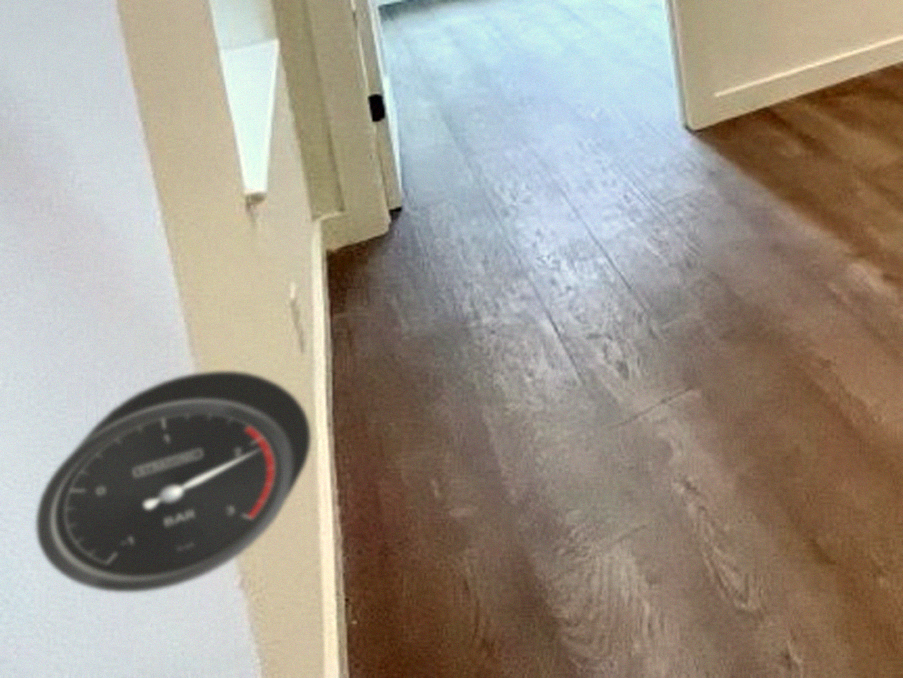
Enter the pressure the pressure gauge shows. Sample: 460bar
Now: 2.1bar
